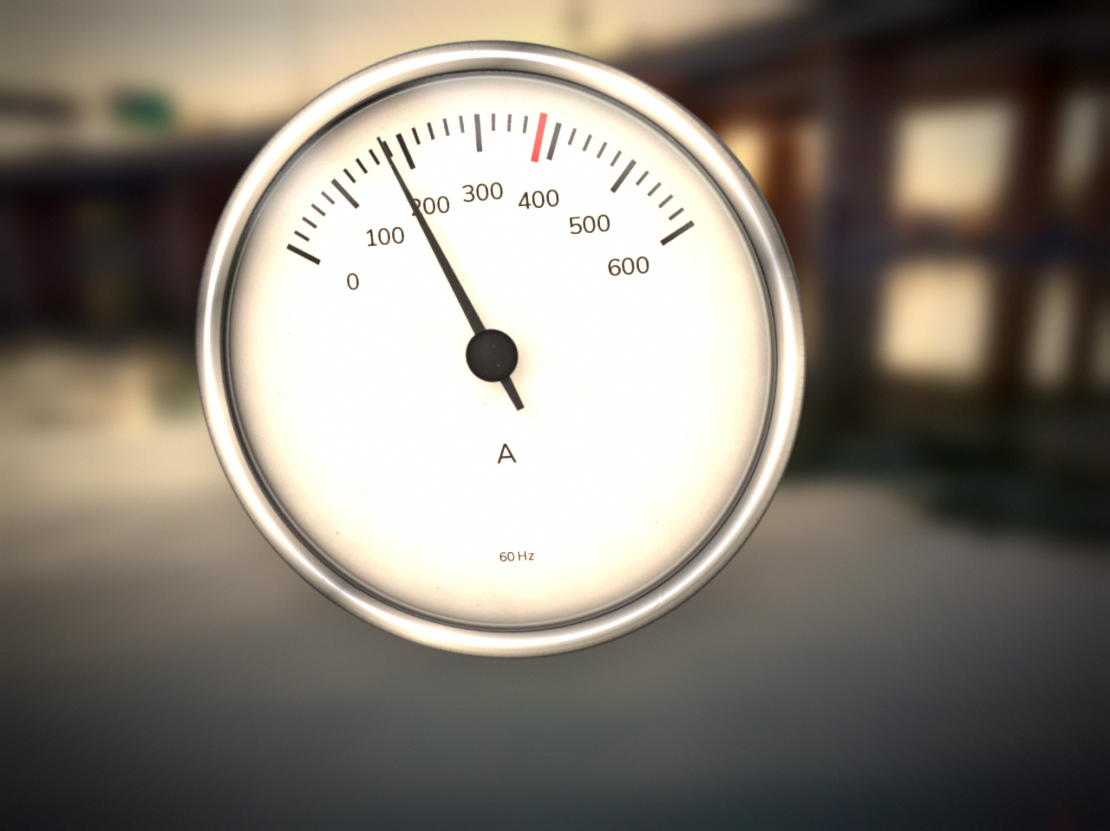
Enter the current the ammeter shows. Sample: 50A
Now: 180A
